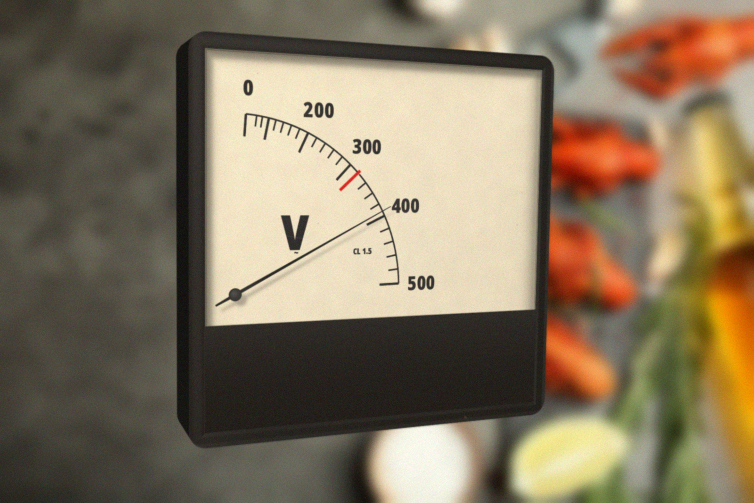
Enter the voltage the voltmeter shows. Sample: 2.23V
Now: 390V
